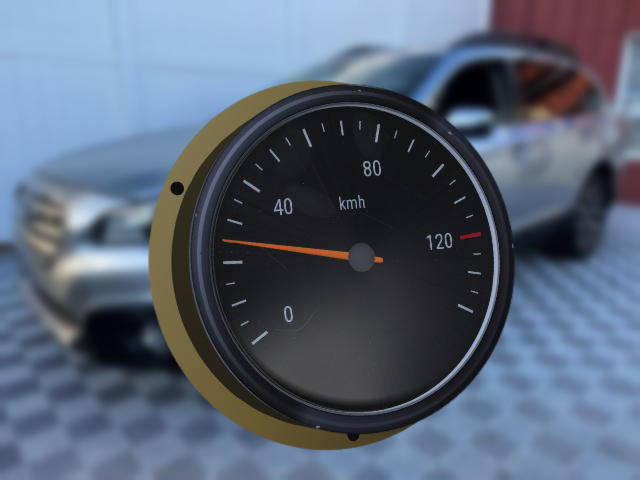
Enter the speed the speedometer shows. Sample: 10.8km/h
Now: 25km/h
